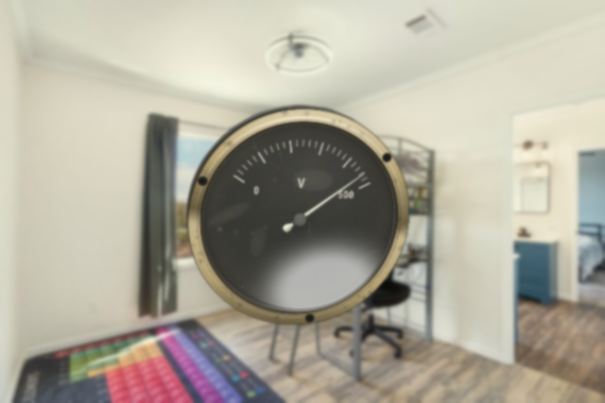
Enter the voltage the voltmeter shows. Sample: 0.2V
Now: 460V
